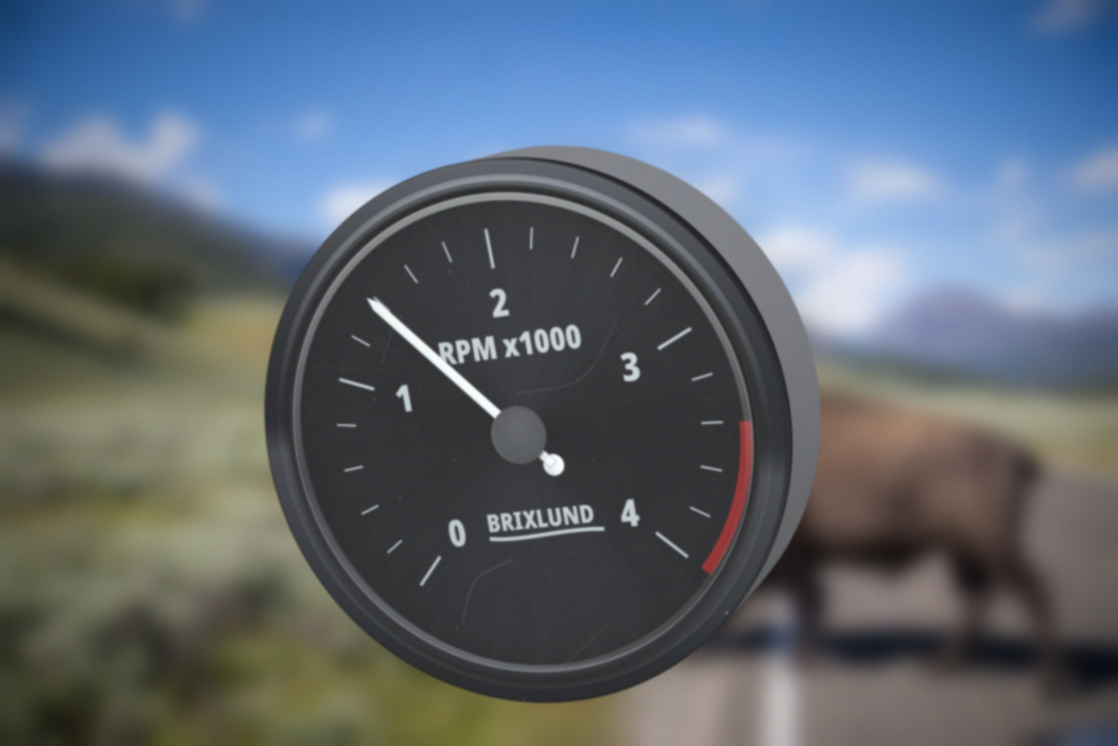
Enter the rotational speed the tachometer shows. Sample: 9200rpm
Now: 1400rpm
